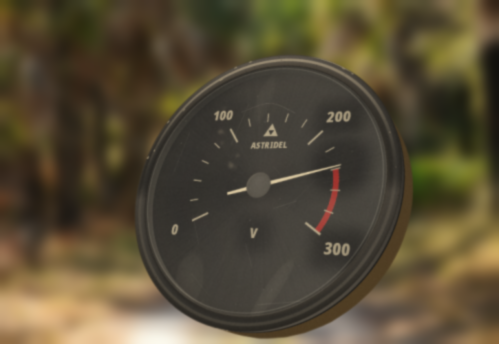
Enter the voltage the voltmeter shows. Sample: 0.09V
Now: 240V
